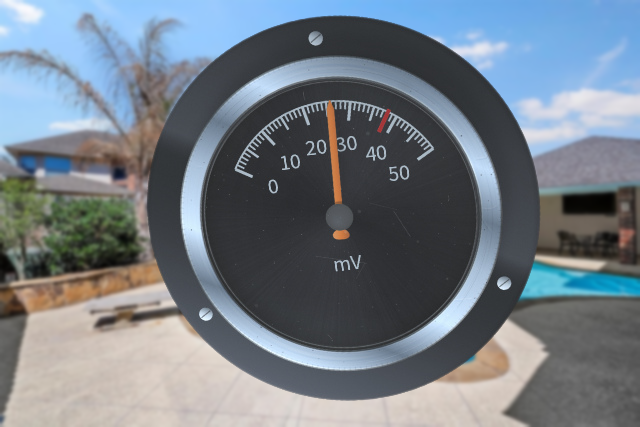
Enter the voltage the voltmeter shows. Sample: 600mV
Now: 26mV
